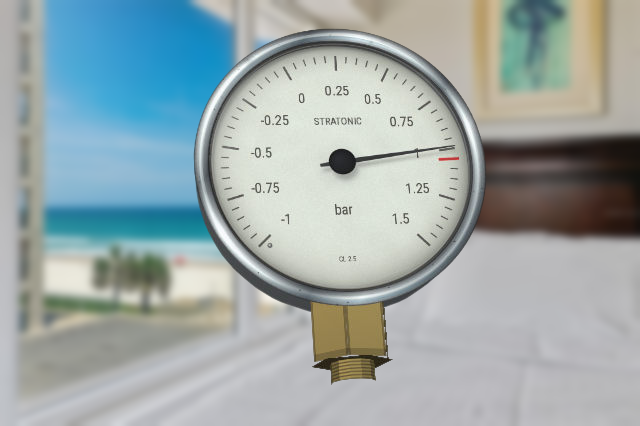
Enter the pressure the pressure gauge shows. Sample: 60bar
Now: 1bar
